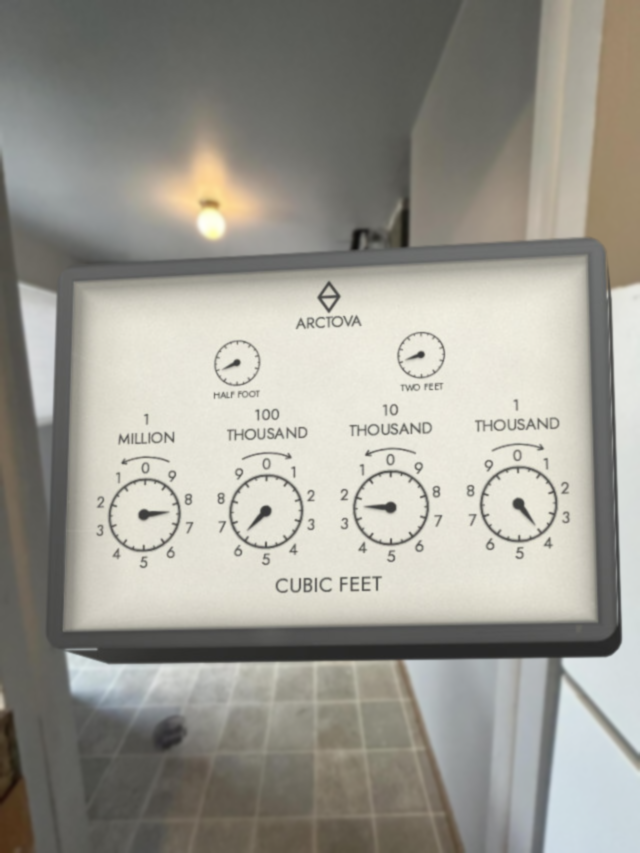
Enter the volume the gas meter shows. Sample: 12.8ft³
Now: 762400ft³
